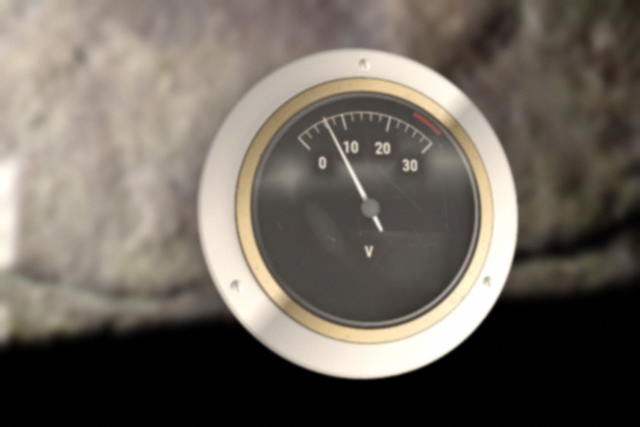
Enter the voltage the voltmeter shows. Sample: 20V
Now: 6V
